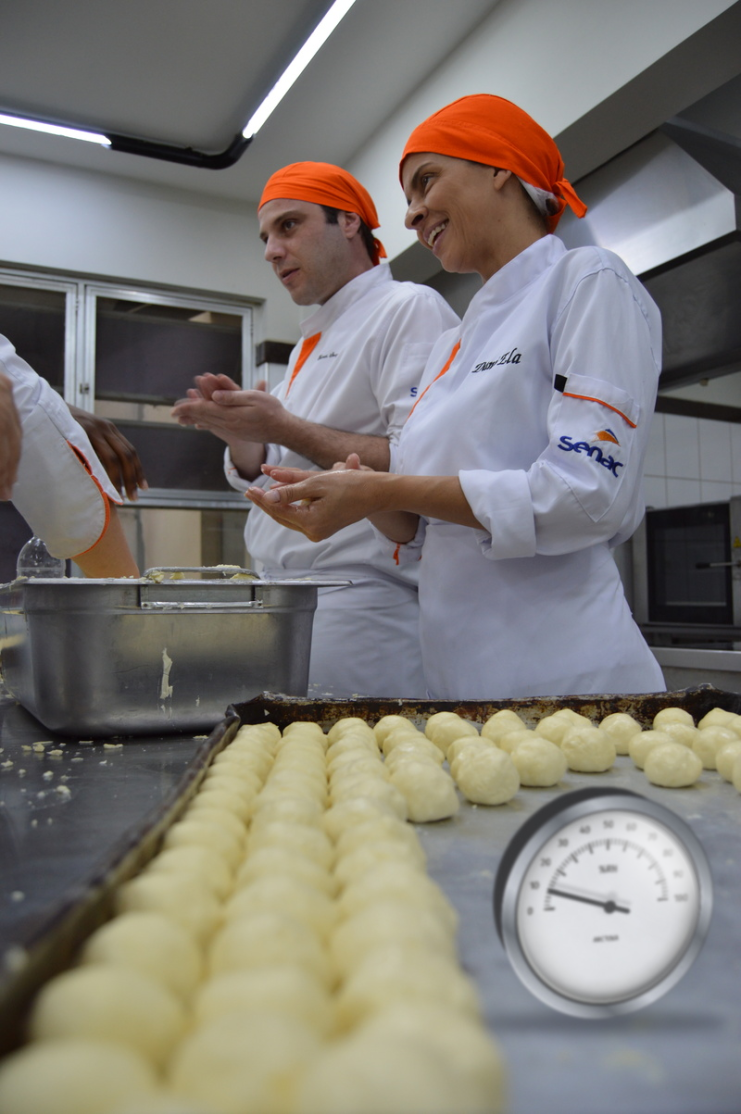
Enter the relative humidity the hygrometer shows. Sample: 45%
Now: 10%
